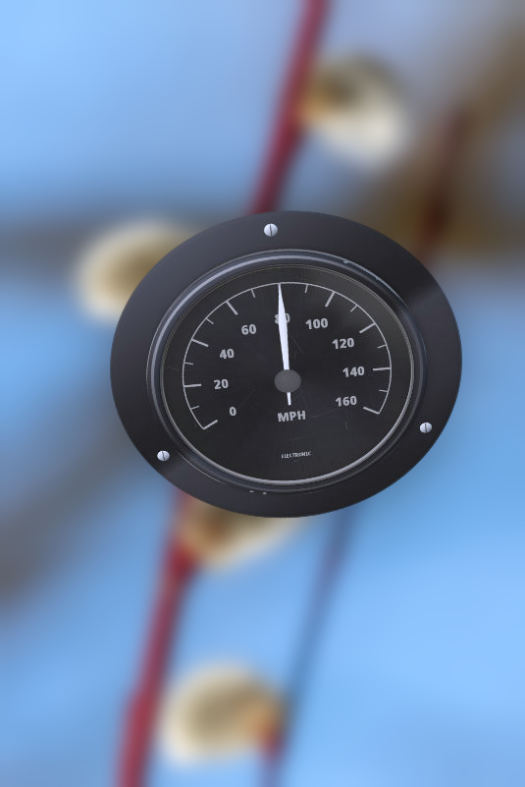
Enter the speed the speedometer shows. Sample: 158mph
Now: 80mph
